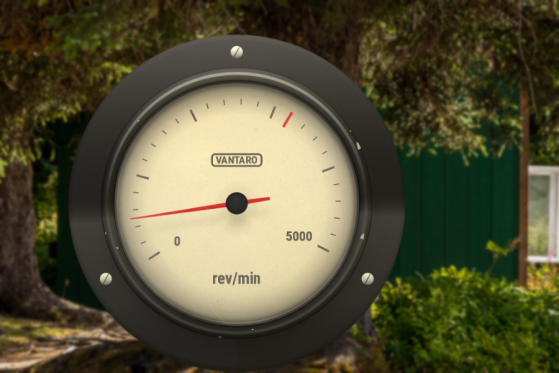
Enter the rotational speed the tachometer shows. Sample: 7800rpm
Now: 500rpm
